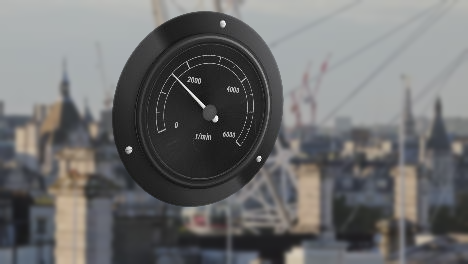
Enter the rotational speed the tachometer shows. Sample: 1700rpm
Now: 1500rpm
